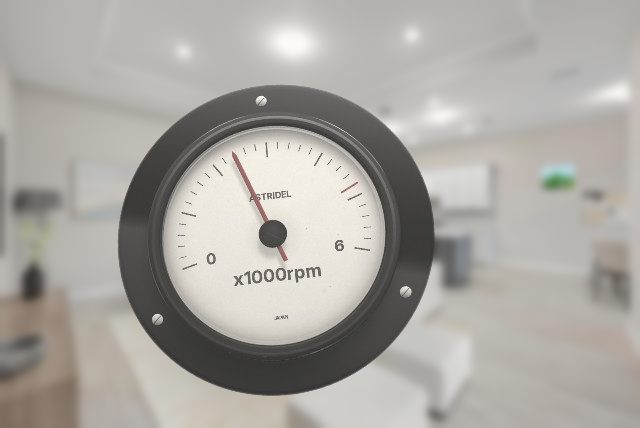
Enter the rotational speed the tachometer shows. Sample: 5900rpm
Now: 2400rpm
